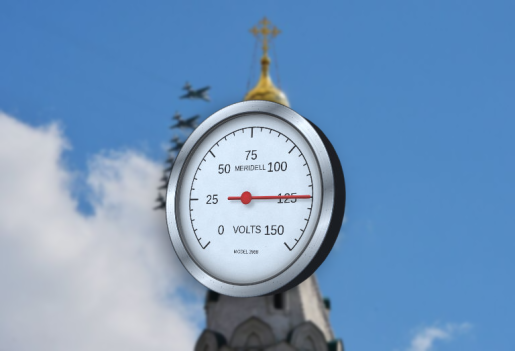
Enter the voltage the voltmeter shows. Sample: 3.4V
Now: 125V
